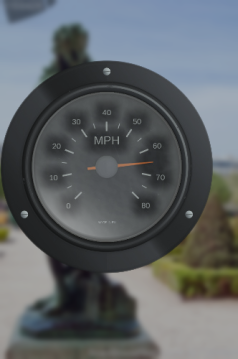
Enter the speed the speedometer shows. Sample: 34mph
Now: 65mph
